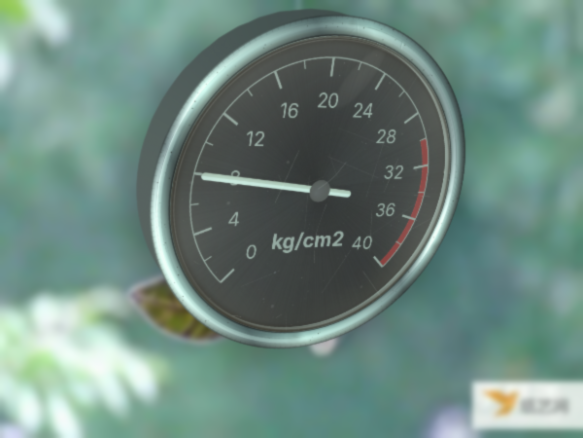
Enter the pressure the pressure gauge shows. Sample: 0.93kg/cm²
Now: 8kg/cm²
